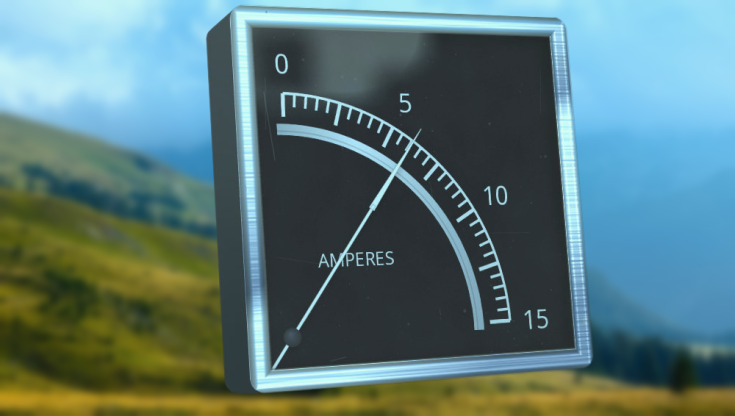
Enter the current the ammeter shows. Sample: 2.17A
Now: 6A
